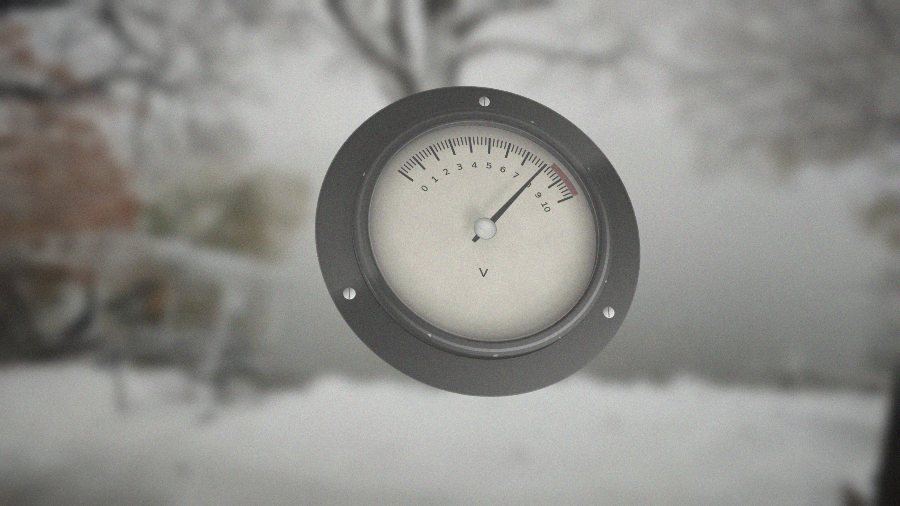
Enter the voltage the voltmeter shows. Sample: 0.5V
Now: 8V
